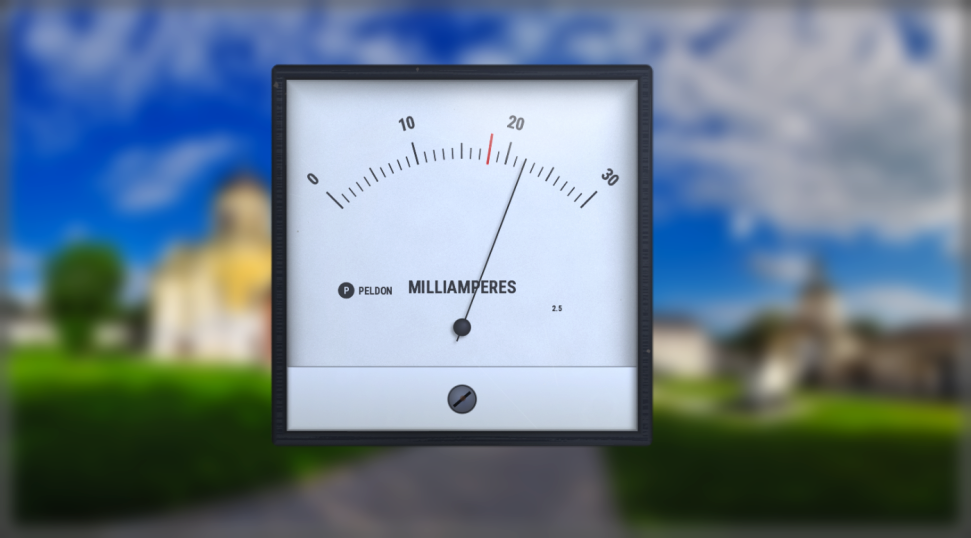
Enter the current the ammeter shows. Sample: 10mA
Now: 22mA
